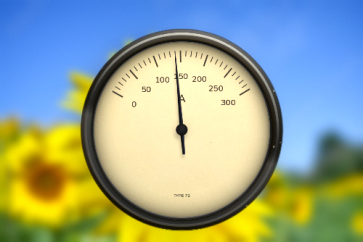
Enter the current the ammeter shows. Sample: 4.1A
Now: 140A
